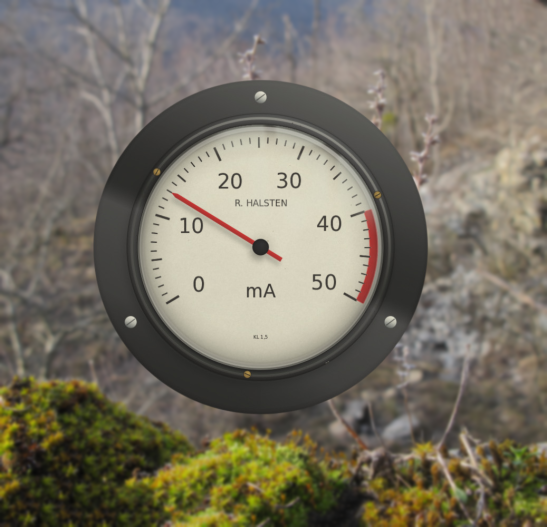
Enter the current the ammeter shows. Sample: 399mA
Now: 13mA
